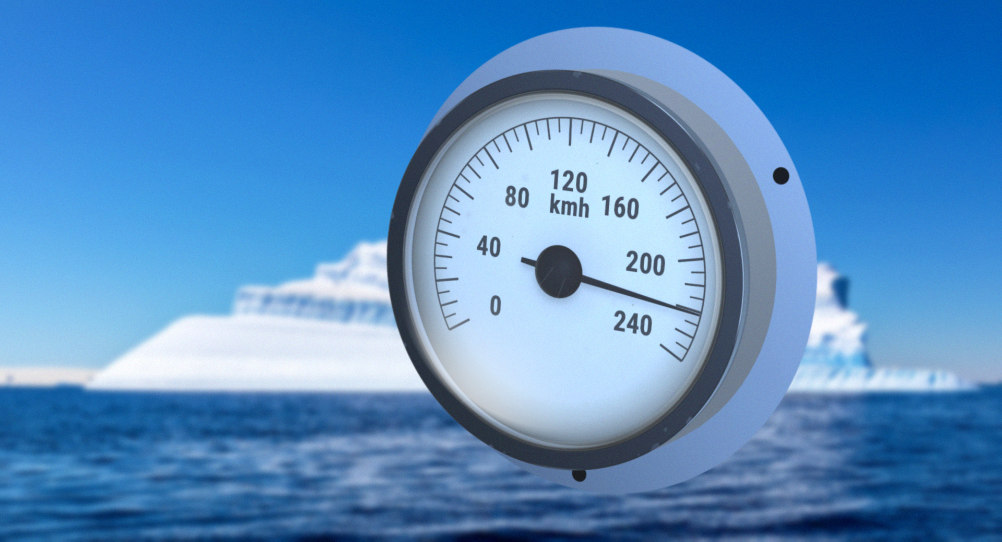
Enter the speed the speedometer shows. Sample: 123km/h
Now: 220km/h
